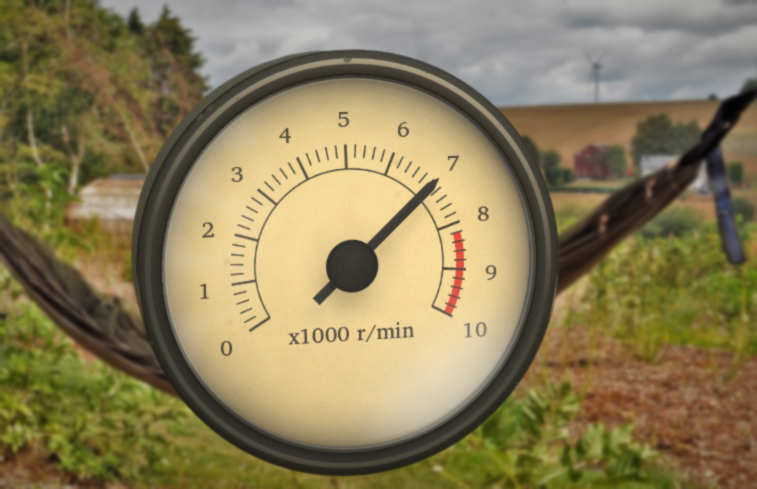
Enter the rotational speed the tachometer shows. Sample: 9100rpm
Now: 7000rpm
